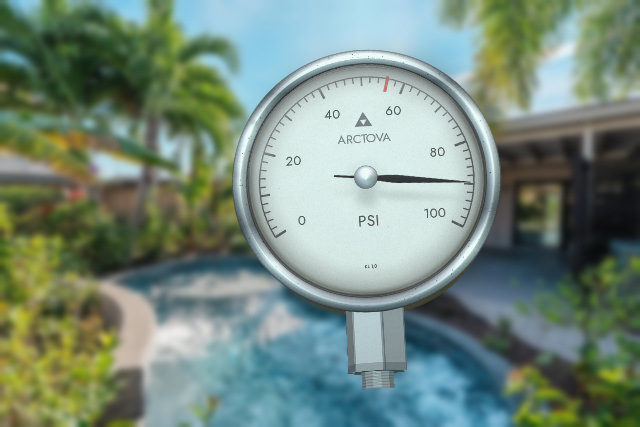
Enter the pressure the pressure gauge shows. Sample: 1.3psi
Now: 90psi
